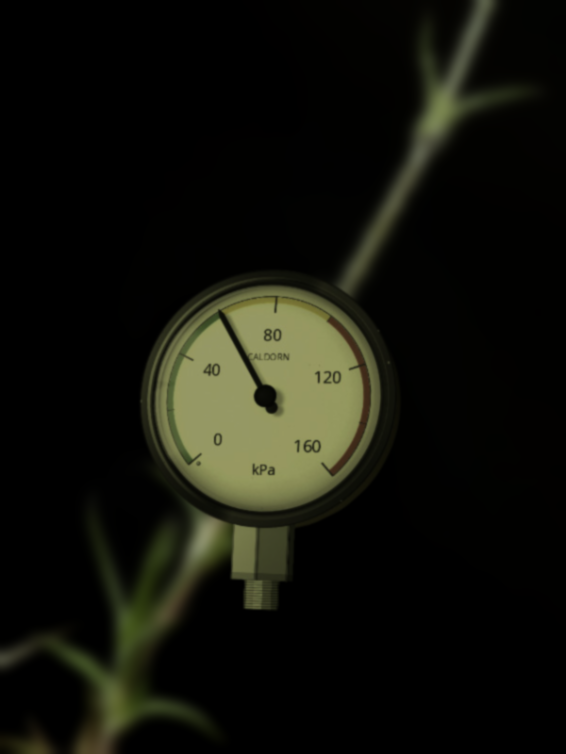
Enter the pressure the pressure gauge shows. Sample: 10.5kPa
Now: 60kPa
